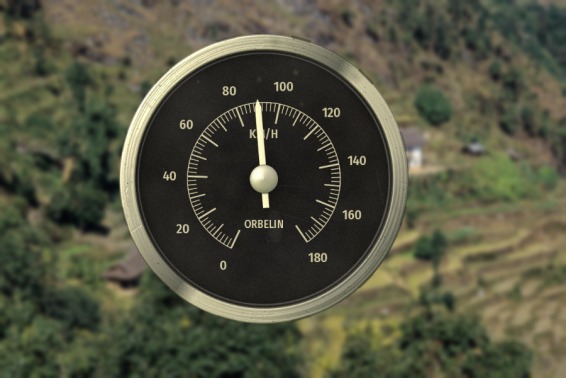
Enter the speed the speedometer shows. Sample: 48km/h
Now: 90km/h
